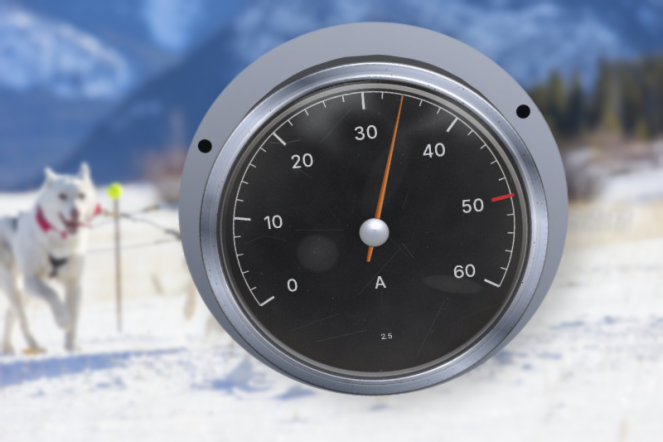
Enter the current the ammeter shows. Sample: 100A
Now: 34A
